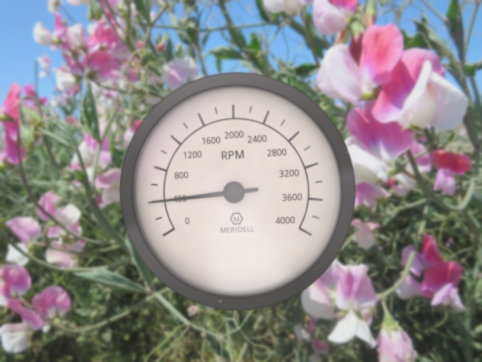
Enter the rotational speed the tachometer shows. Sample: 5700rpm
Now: 400rpm
